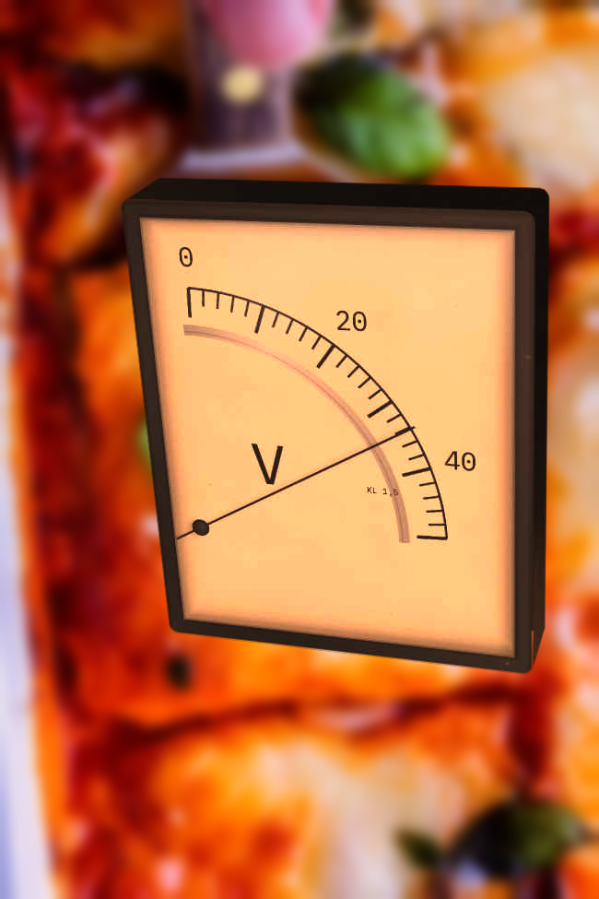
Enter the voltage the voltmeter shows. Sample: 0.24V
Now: 34V
